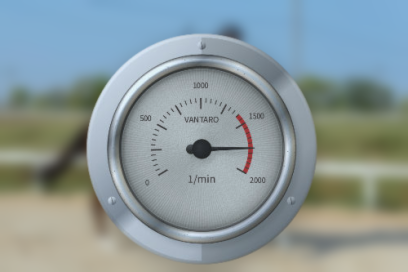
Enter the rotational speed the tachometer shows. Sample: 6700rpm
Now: 1750rpm
